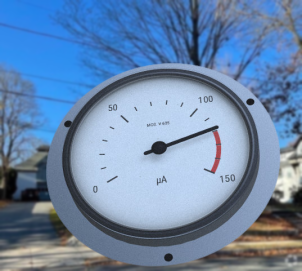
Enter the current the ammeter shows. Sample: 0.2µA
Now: 120µA
